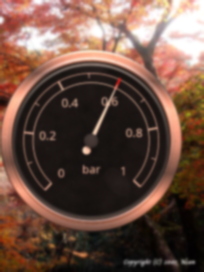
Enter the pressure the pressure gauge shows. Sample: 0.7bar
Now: 0.6bar
